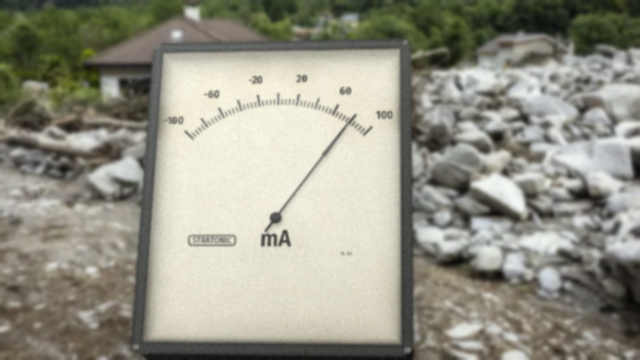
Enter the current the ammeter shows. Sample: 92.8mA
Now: 80mA
